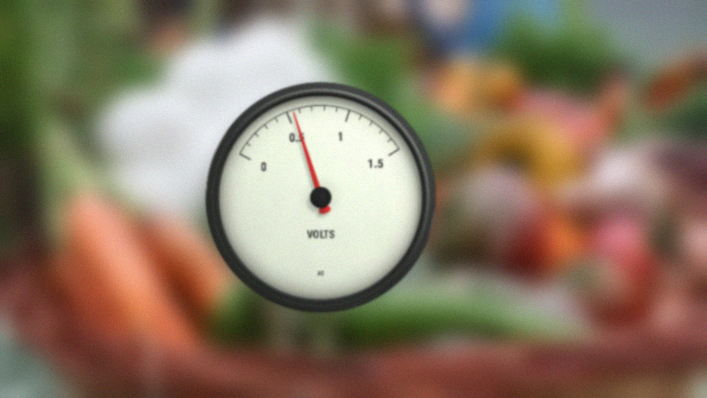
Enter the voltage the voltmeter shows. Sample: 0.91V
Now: 0.55V
